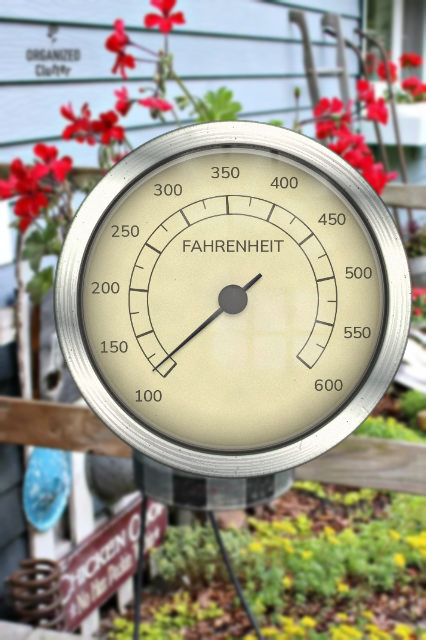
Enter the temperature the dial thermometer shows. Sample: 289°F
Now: 112.5°F
